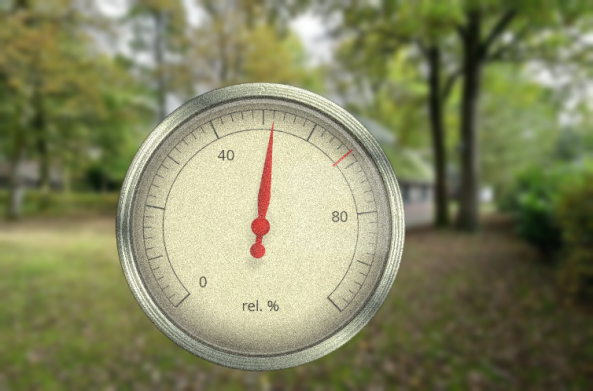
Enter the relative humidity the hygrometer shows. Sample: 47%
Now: 52%
